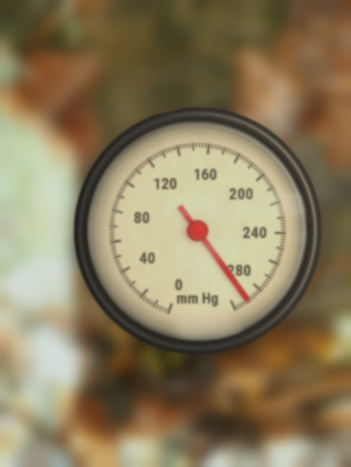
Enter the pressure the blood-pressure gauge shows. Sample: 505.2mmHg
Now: 290mmHg
